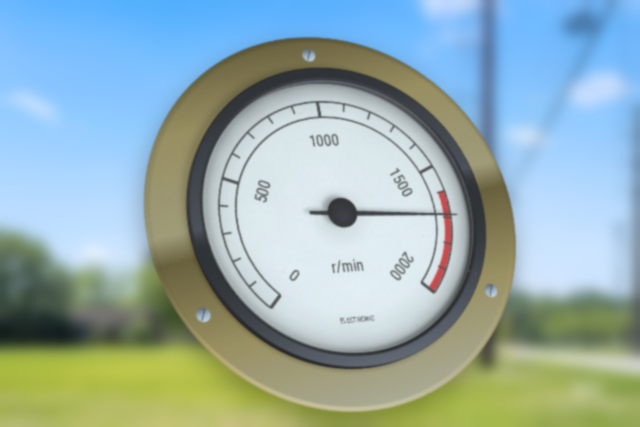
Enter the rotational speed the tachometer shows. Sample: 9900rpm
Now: 1700rpm
